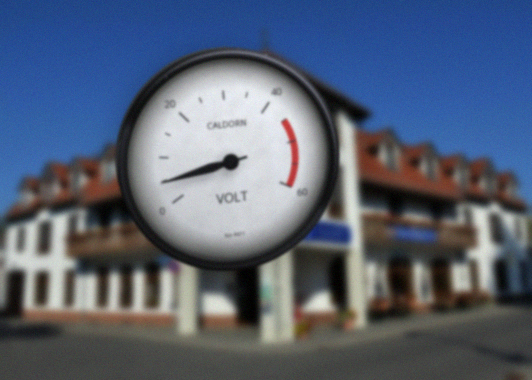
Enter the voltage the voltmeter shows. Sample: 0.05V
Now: 5V
